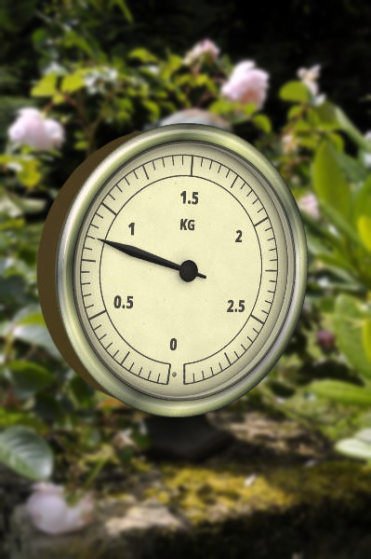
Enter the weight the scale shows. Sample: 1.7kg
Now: 0.85kg
